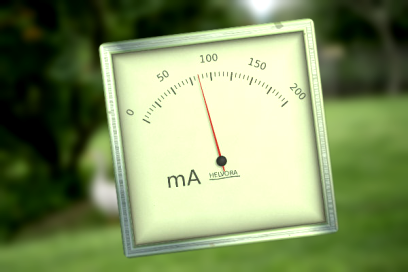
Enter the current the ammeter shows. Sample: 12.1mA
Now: 85mA
